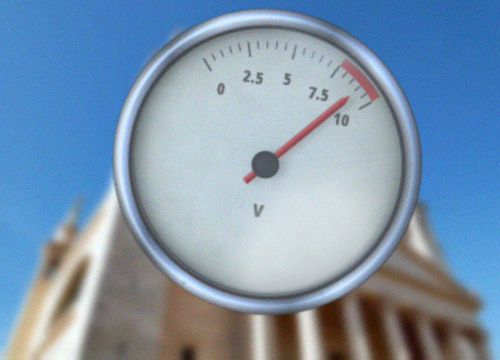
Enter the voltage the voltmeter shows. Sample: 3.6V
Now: 9V
